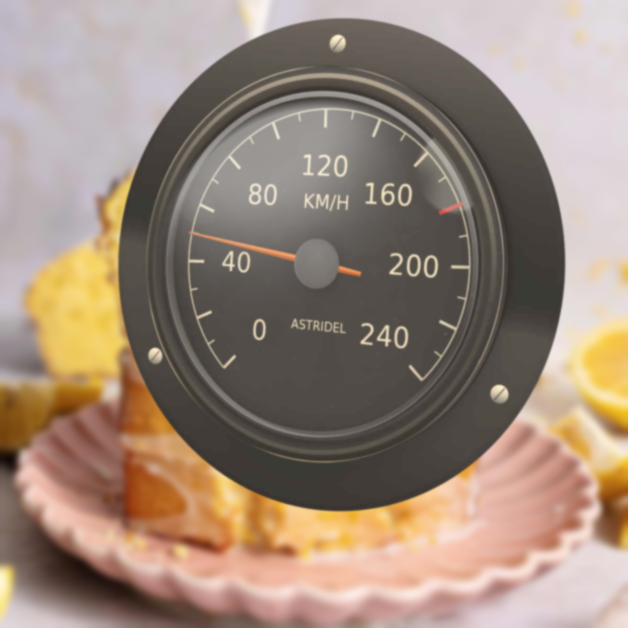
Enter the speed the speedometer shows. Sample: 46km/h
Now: 50km/h
